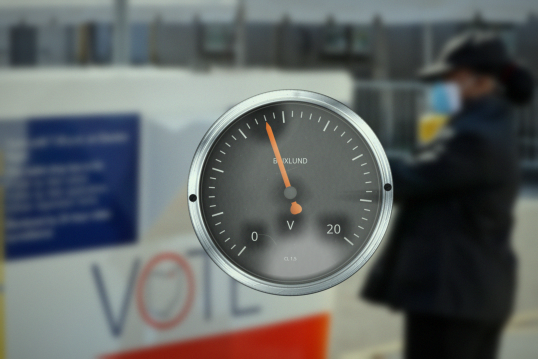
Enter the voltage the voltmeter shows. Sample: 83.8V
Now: 9V
